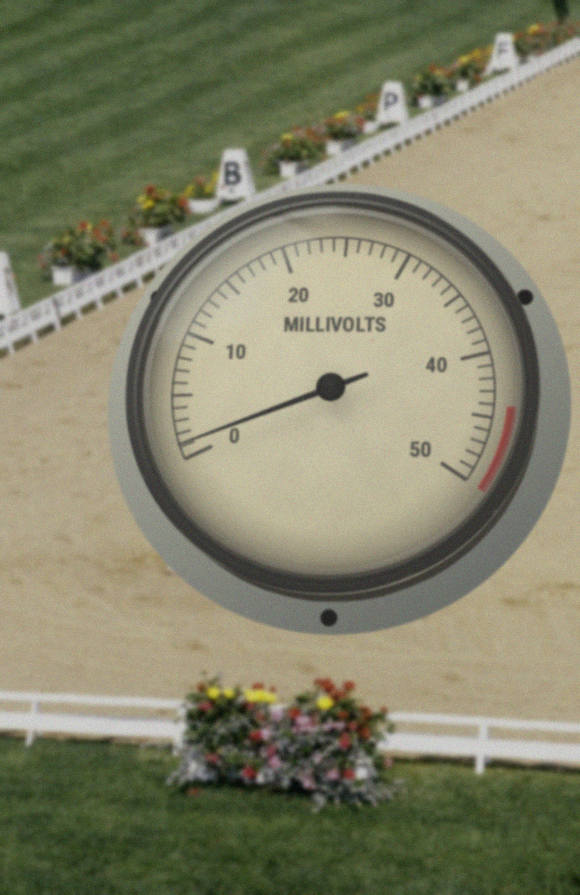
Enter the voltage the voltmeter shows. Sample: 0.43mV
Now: 1mV
